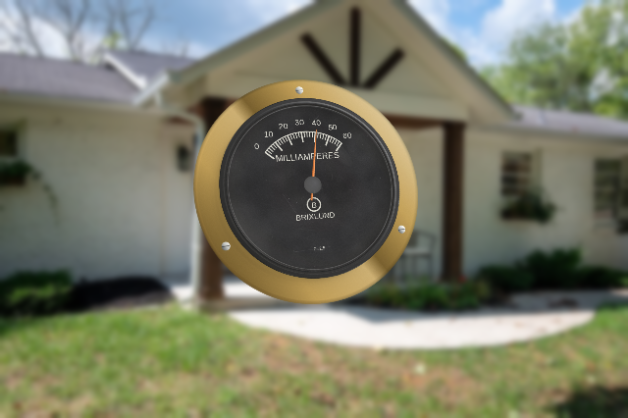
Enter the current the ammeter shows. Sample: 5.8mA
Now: 40mA
